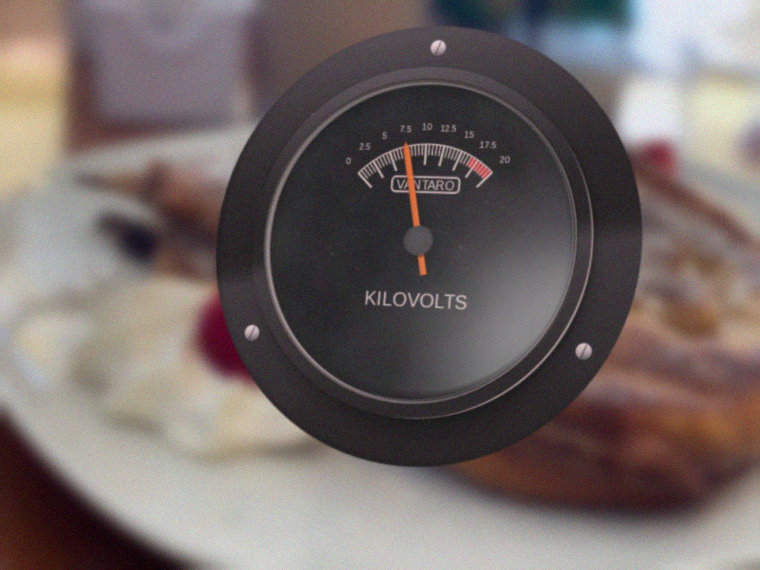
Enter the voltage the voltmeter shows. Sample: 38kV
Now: 7.5kV
